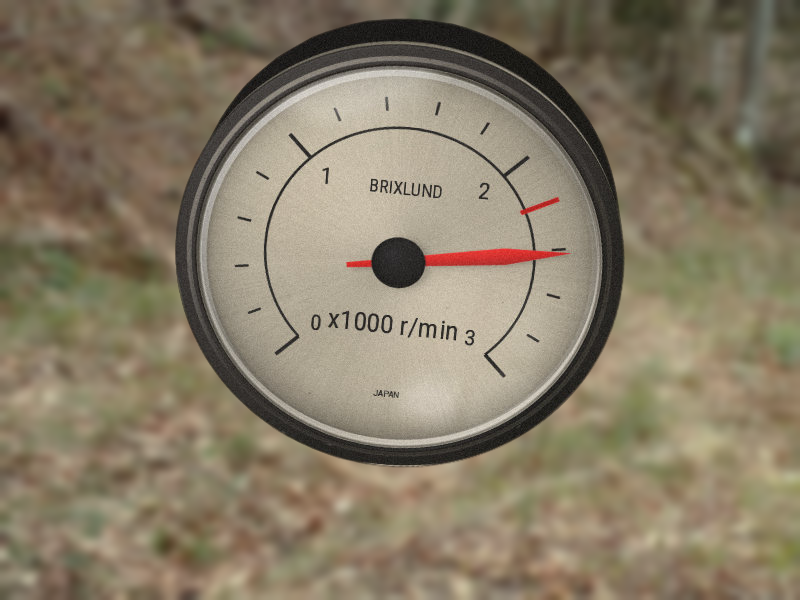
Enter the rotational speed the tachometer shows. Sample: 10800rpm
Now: 2400rpm
